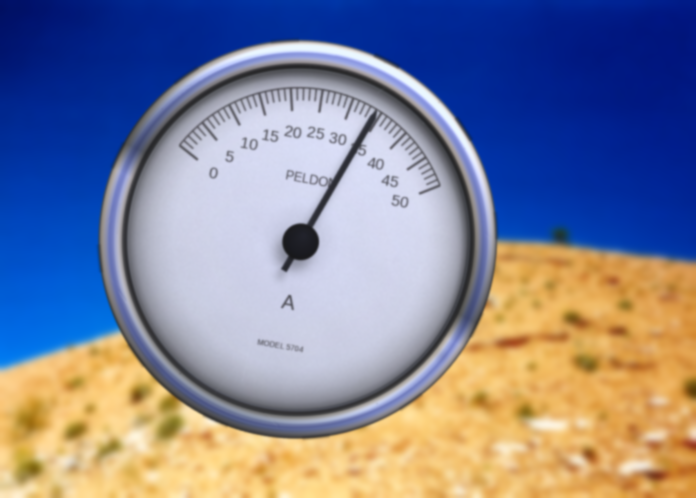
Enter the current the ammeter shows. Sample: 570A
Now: 34A
